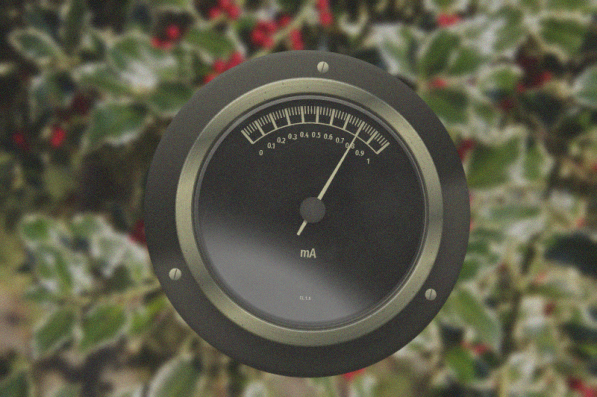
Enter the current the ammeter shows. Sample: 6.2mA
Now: 0.8mA
